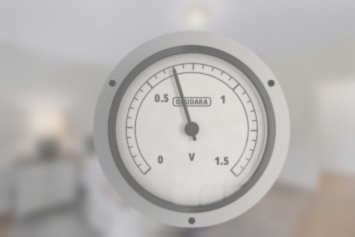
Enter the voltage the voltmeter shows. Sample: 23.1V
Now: 0.65V
